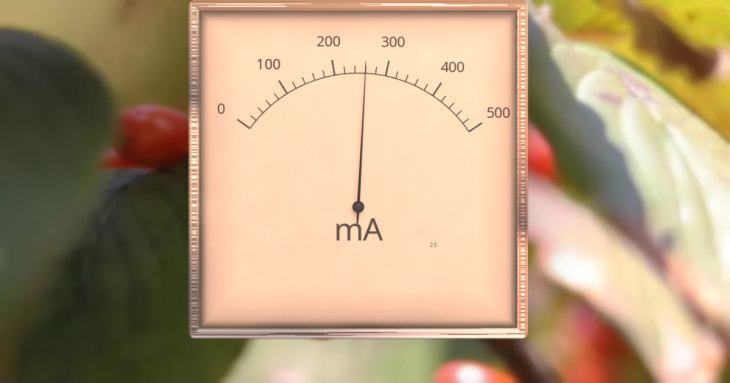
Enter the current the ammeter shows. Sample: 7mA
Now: 260mA
